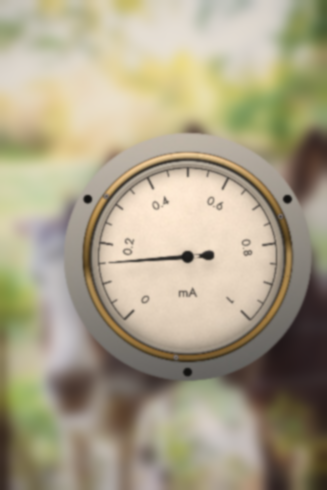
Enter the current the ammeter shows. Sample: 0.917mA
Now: 0.15mA
